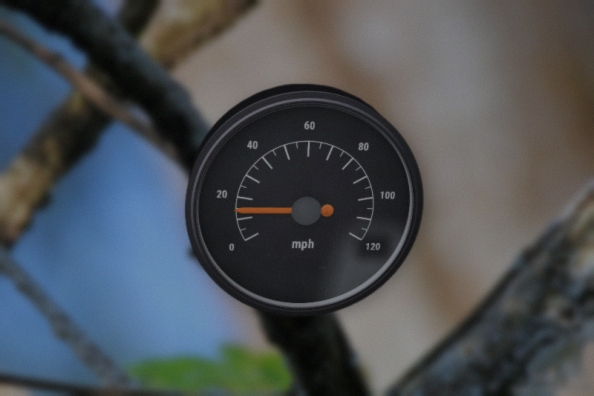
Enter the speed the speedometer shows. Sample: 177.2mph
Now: 15mph
